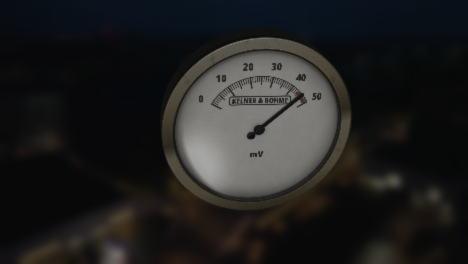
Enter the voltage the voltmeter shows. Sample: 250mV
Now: 45mV
